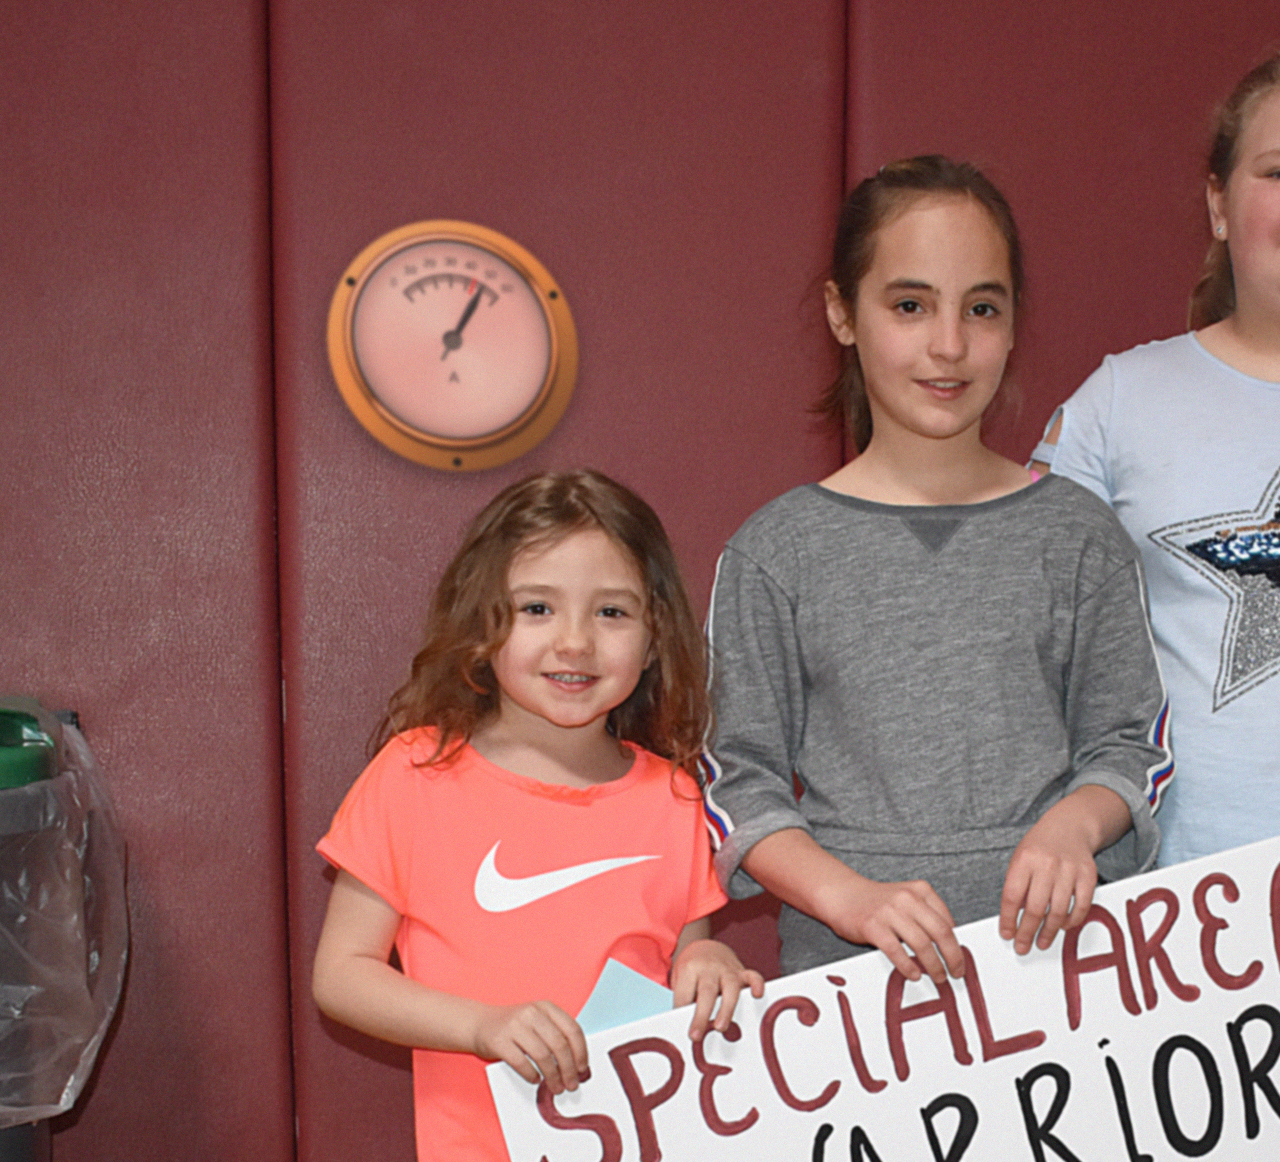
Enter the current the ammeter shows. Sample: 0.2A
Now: 50A
